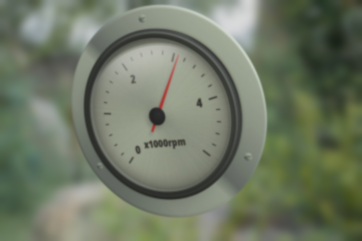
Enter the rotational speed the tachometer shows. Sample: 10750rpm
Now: 3100rpm
